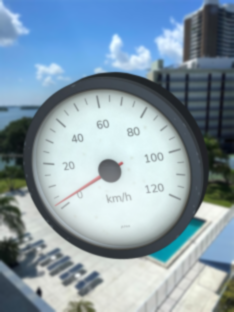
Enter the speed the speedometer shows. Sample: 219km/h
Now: 2.5km/h
